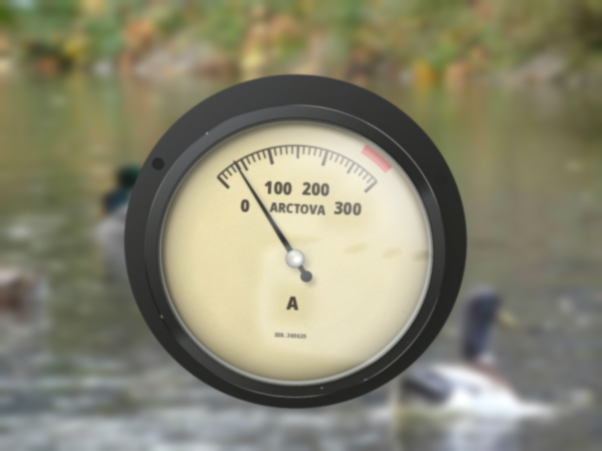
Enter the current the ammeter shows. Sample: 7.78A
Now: 40A
